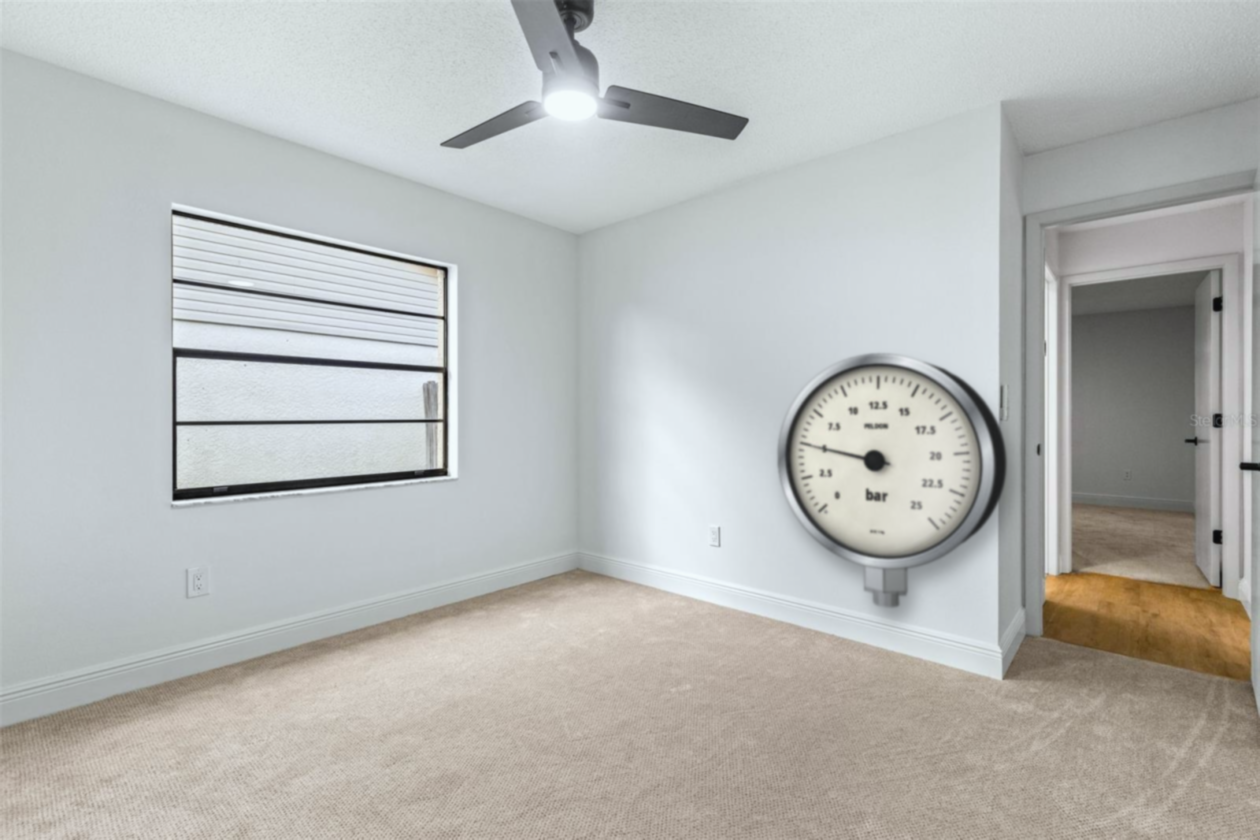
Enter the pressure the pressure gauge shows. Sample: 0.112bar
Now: 5bar
